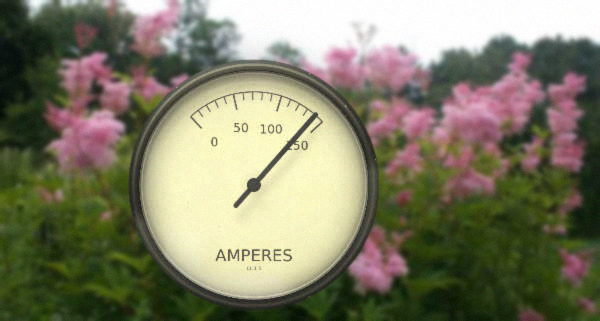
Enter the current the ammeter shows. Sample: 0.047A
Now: 140A
